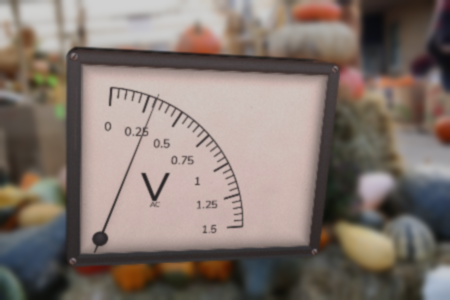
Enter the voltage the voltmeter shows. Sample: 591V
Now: 0.3V
